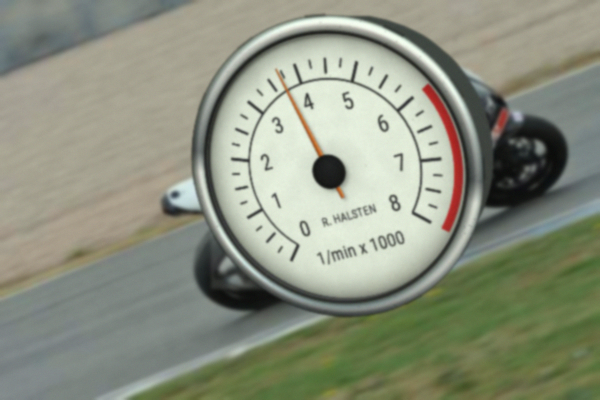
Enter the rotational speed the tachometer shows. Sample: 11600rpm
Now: 3750rpm
